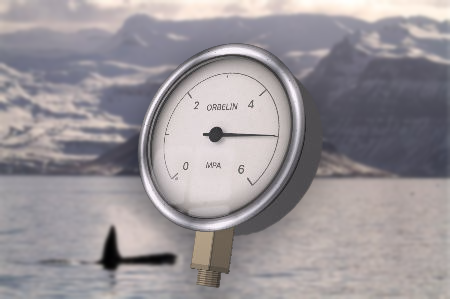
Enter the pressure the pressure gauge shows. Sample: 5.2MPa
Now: 5MPa
